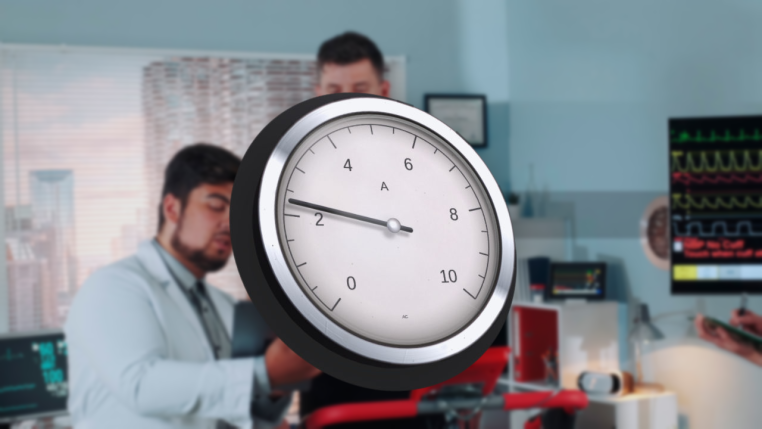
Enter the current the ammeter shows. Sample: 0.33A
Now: 2.25A
